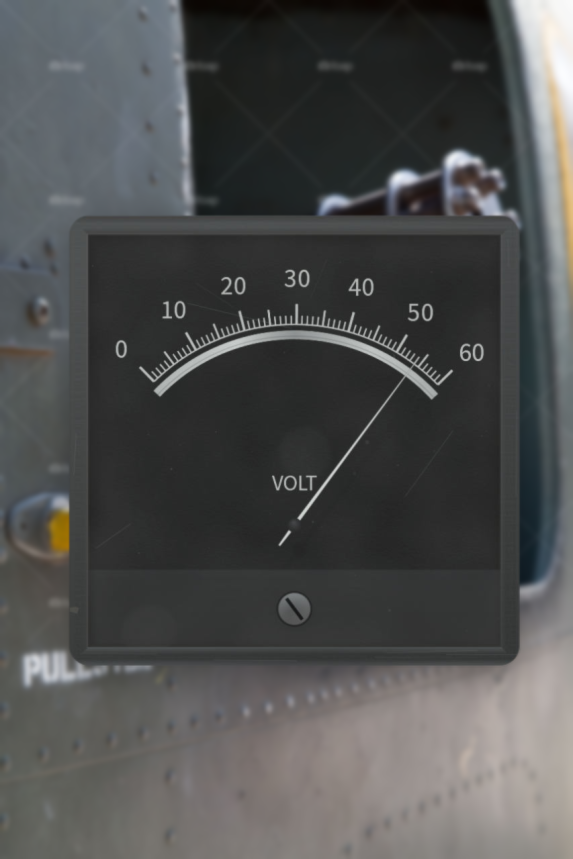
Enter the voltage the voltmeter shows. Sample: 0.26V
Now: 54V
